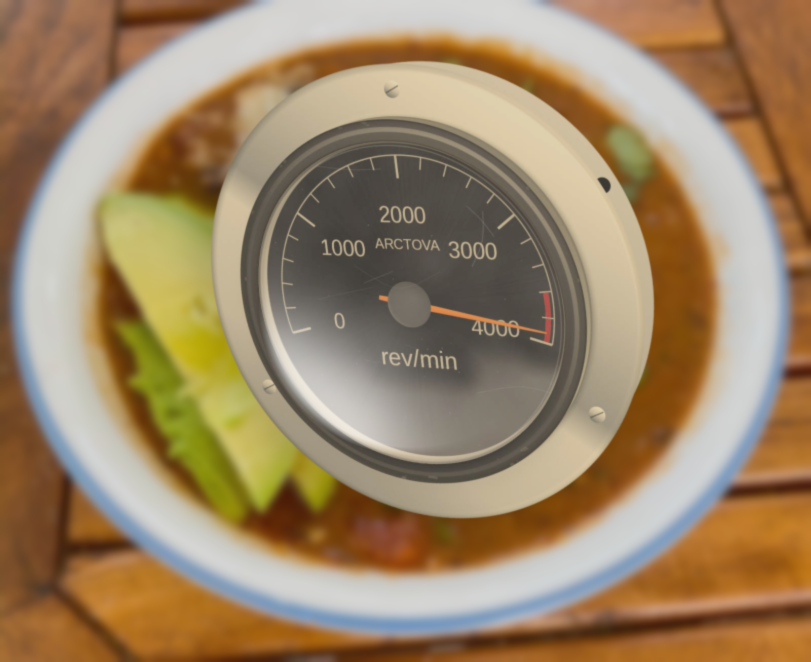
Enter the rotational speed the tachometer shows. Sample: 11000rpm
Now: 3900rpm
